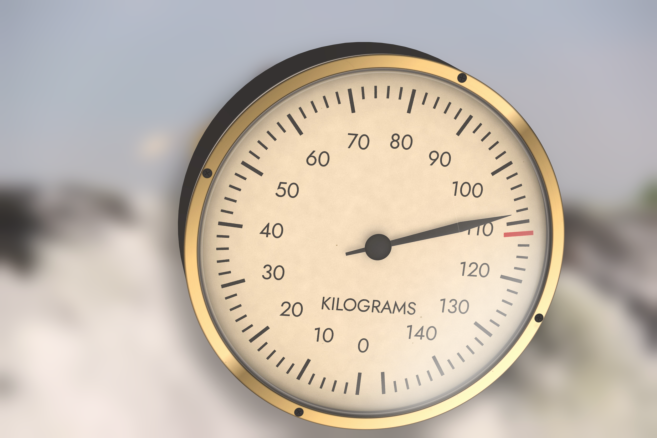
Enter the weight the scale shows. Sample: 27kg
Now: 108kg
